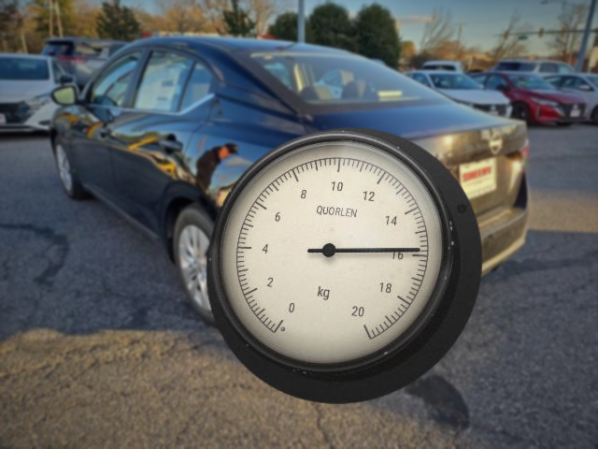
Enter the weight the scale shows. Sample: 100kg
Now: 15.8kg
